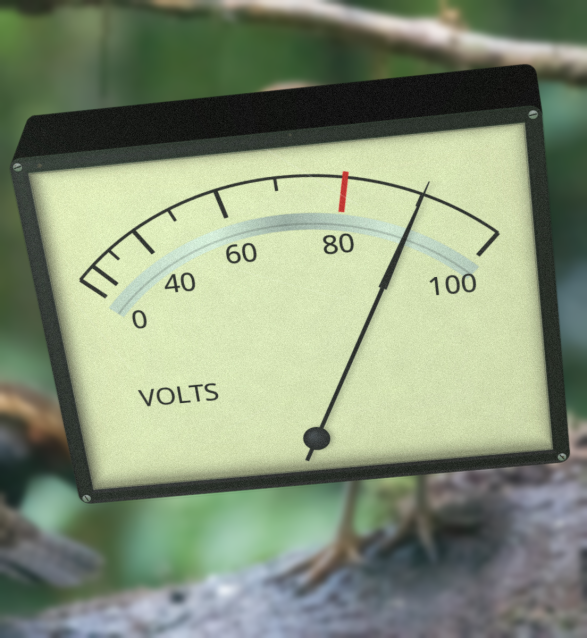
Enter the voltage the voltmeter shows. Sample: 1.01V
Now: 90V
